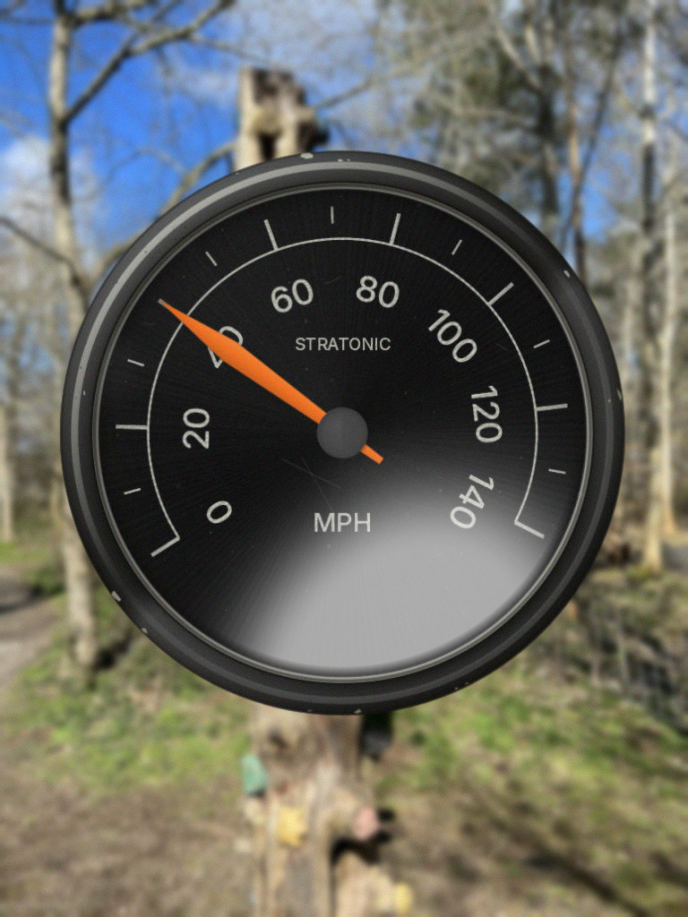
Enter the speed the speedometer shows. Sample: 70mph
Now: 40mph
